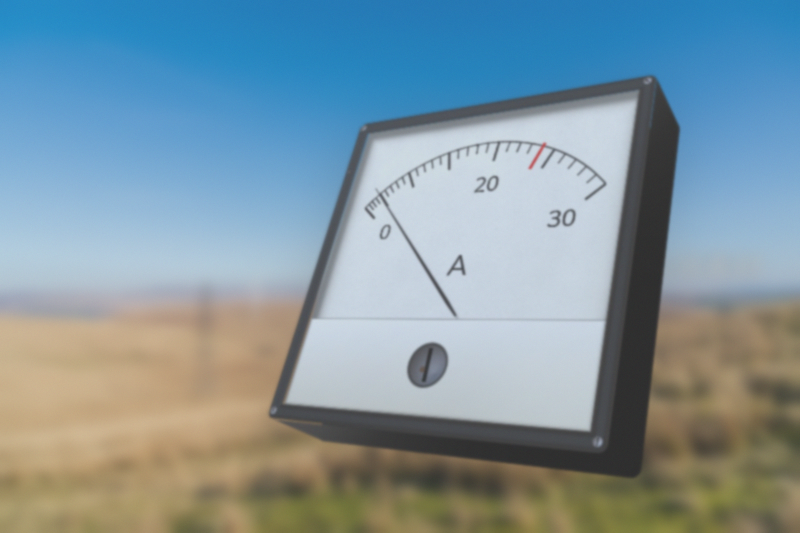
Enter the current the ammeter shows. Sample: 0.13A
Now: 5A
